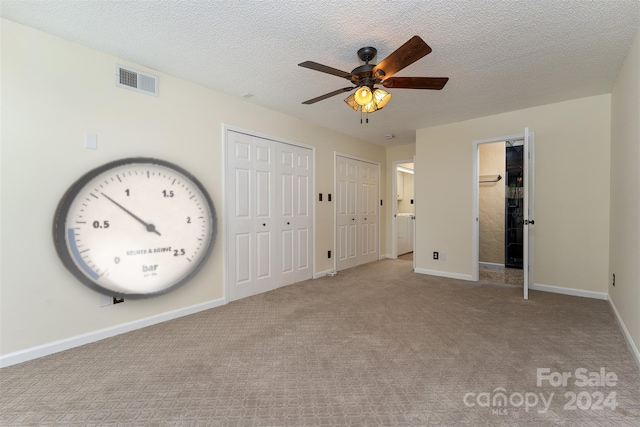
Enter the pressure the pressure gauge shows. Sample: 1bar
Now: 0.8bar
